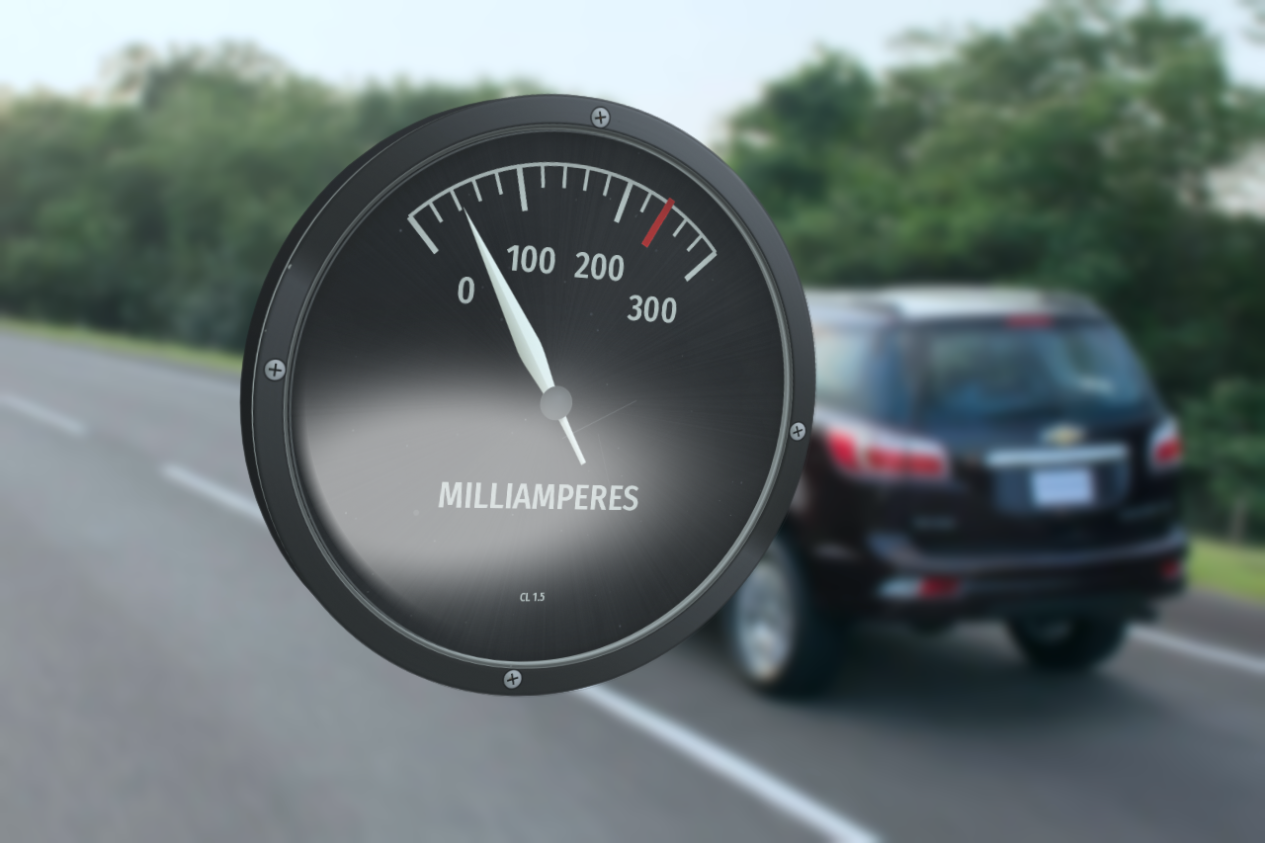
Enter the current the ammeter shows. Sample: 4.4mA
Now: 40mA
